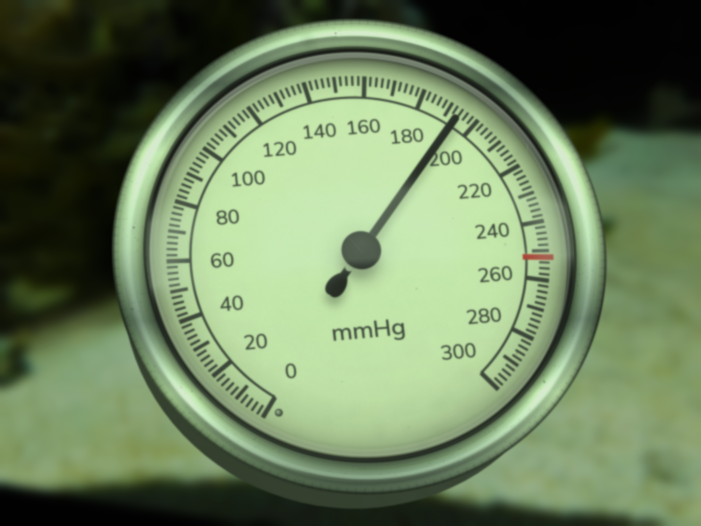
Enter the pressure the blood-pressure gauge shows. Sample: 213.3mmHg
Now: 194mmHg
